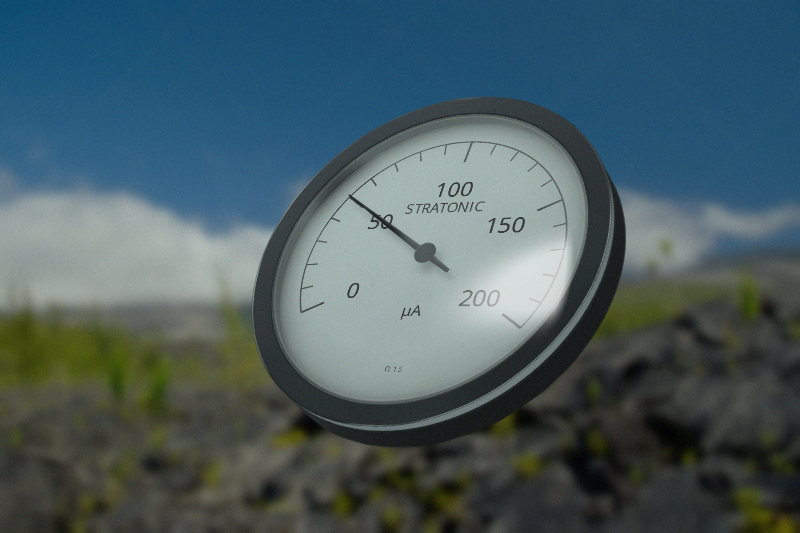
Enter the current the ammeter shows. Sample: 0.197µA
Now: 50µA
